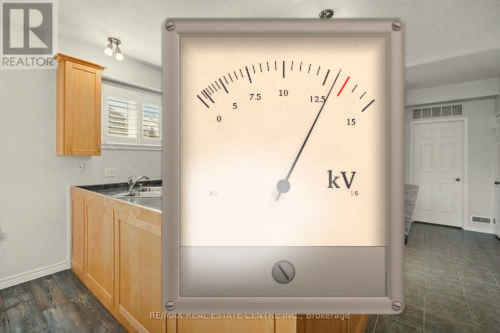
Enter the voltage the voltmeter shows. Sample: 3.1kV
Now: 13kV
